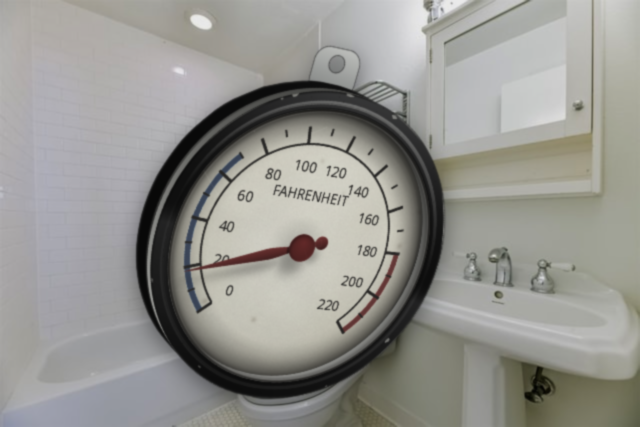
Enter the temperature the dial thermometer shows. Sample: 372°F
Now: 20°F
